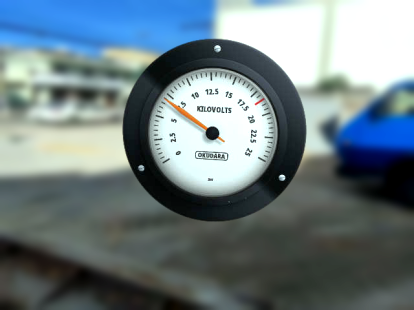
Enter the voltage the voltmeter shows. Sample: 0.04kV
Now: 7kV
